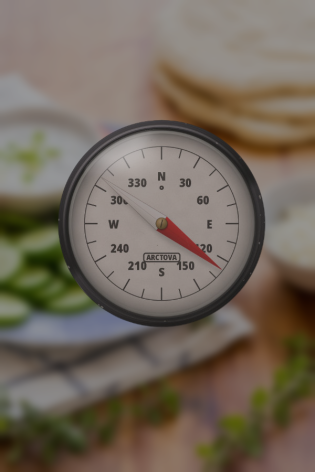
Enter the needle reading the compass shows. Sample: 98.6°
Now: 127.5°
